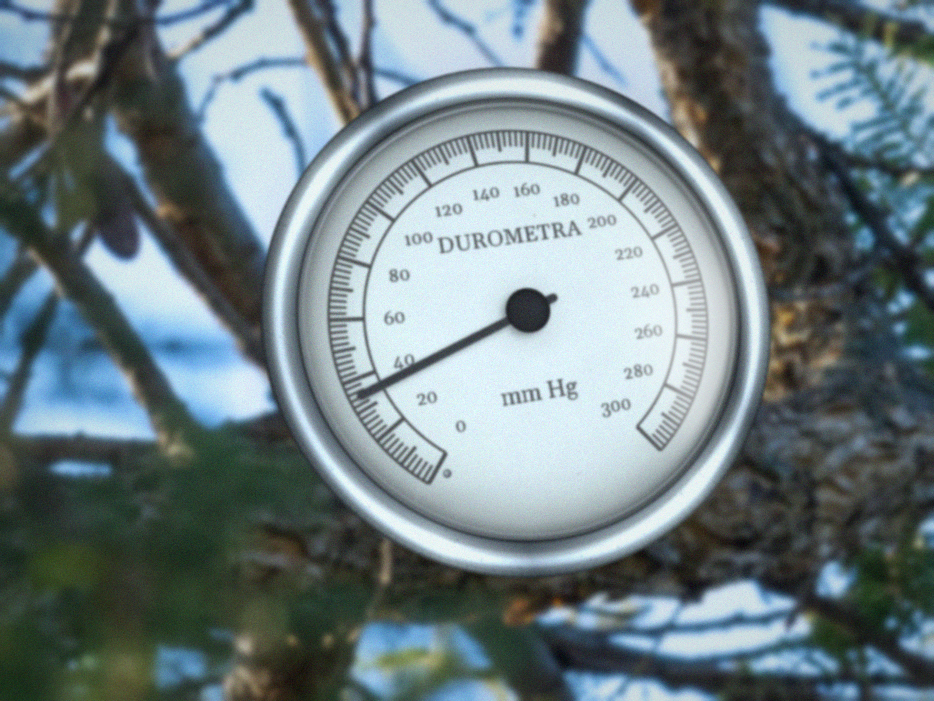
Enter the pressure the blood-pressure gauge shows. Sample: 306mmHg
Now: 34mmHg
